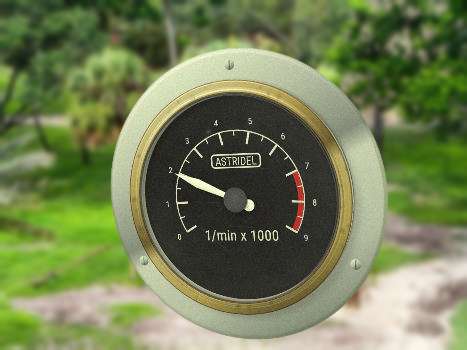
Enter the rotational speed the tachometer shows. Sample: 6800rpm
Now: 2000rpm
